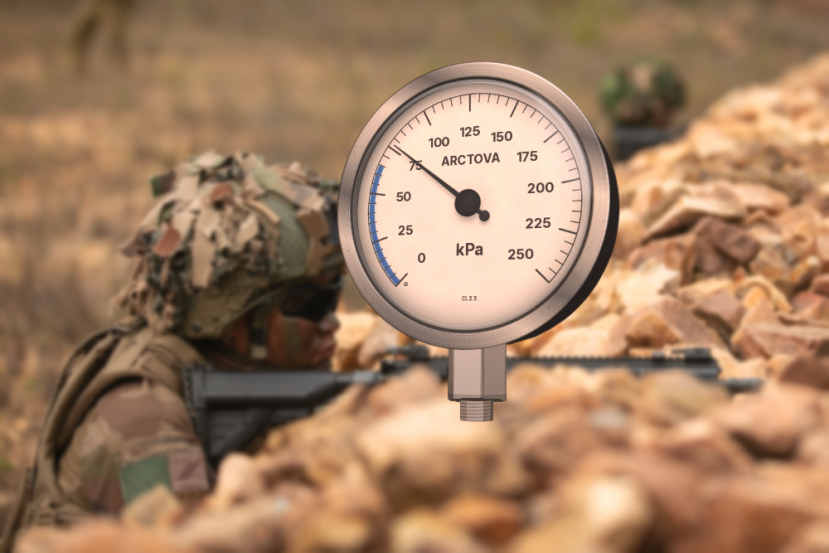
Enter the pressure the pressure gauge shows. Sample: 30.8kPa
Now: 77.5kPa
